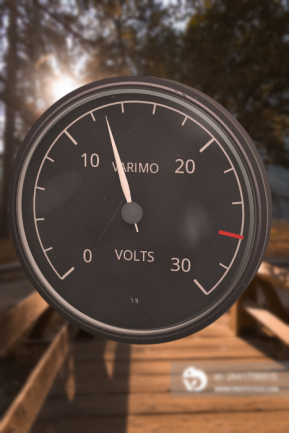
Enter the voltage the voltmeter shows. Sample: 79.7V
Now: 13V
